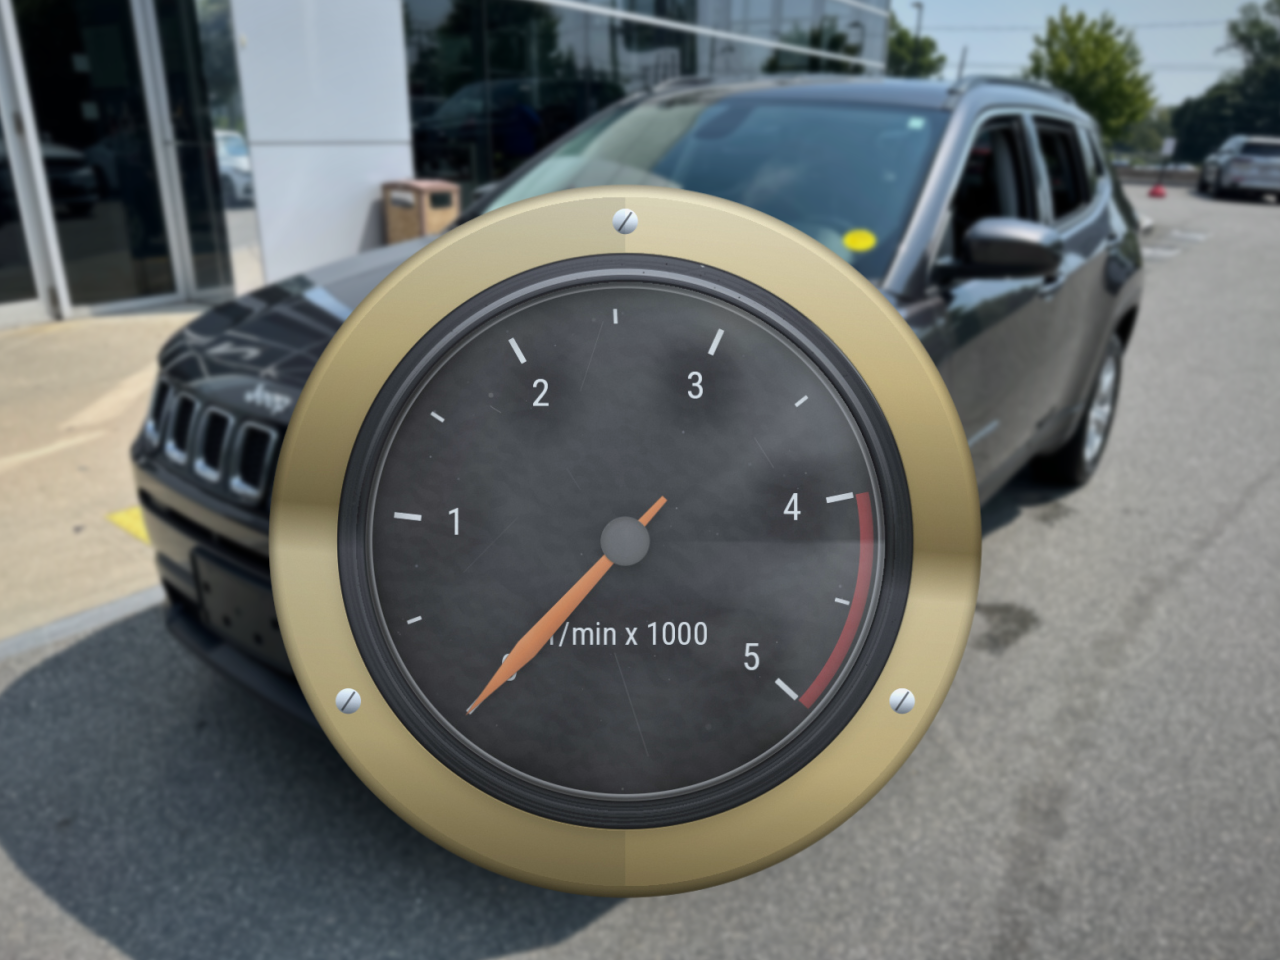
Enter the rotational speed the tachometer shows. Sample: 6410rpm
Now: 0rpm
